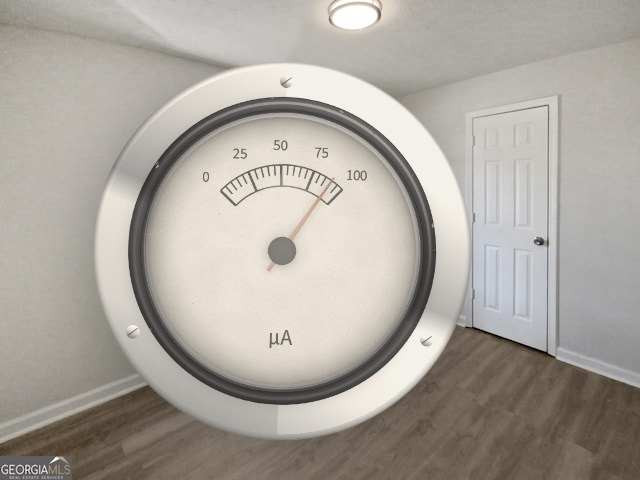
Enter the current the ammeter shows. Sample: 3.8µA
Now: 90µA
